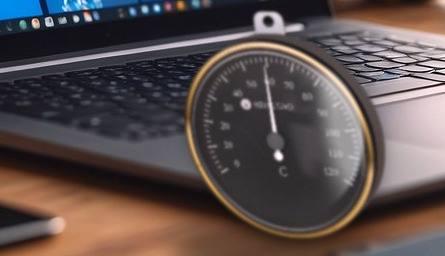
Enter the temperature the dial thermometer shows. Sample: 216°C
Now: 60°C
